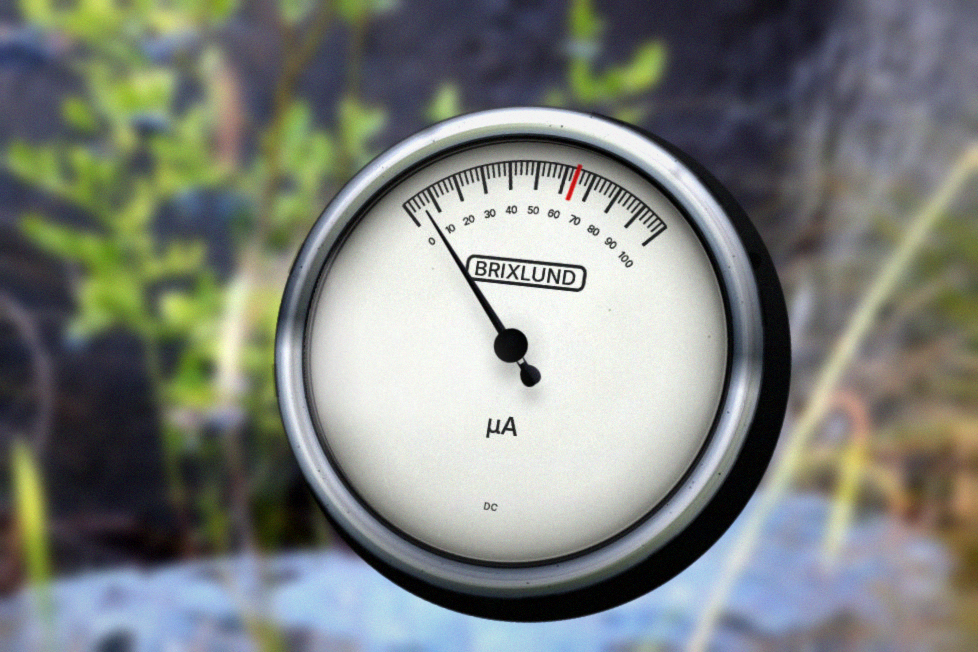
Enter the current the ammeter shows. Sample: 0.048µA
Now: 6µA
